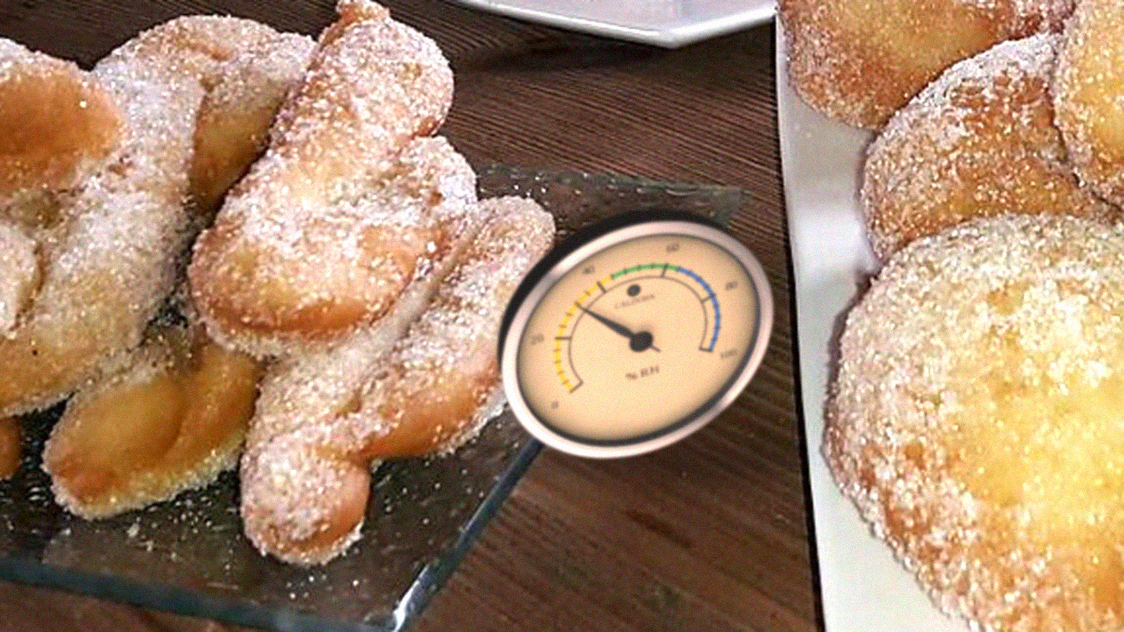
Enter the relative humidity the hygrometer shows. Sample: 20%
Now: 32%
